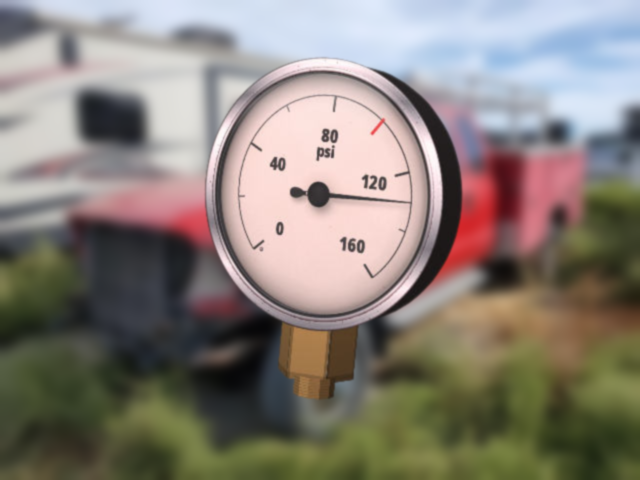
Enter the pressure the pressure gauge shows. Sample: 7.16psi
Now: 130psi
